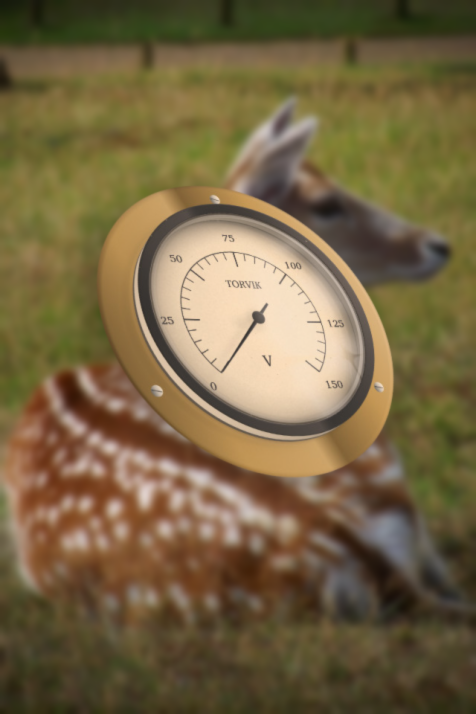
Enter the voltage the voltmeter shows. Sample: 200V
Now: 0V
